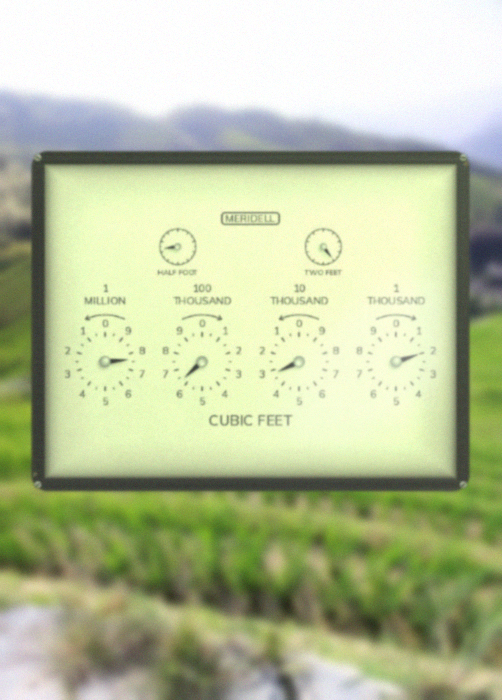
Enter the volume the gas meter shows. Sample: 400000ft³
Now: 763200ft³
